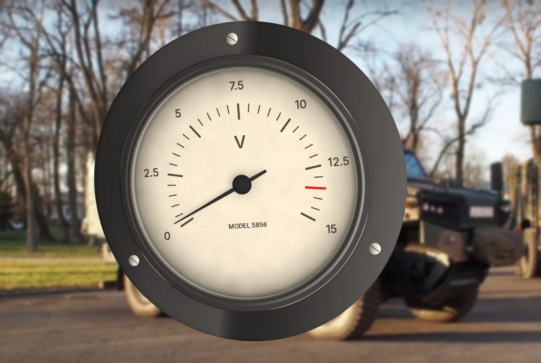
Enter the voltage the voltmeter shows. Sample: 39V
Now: 0.25V
